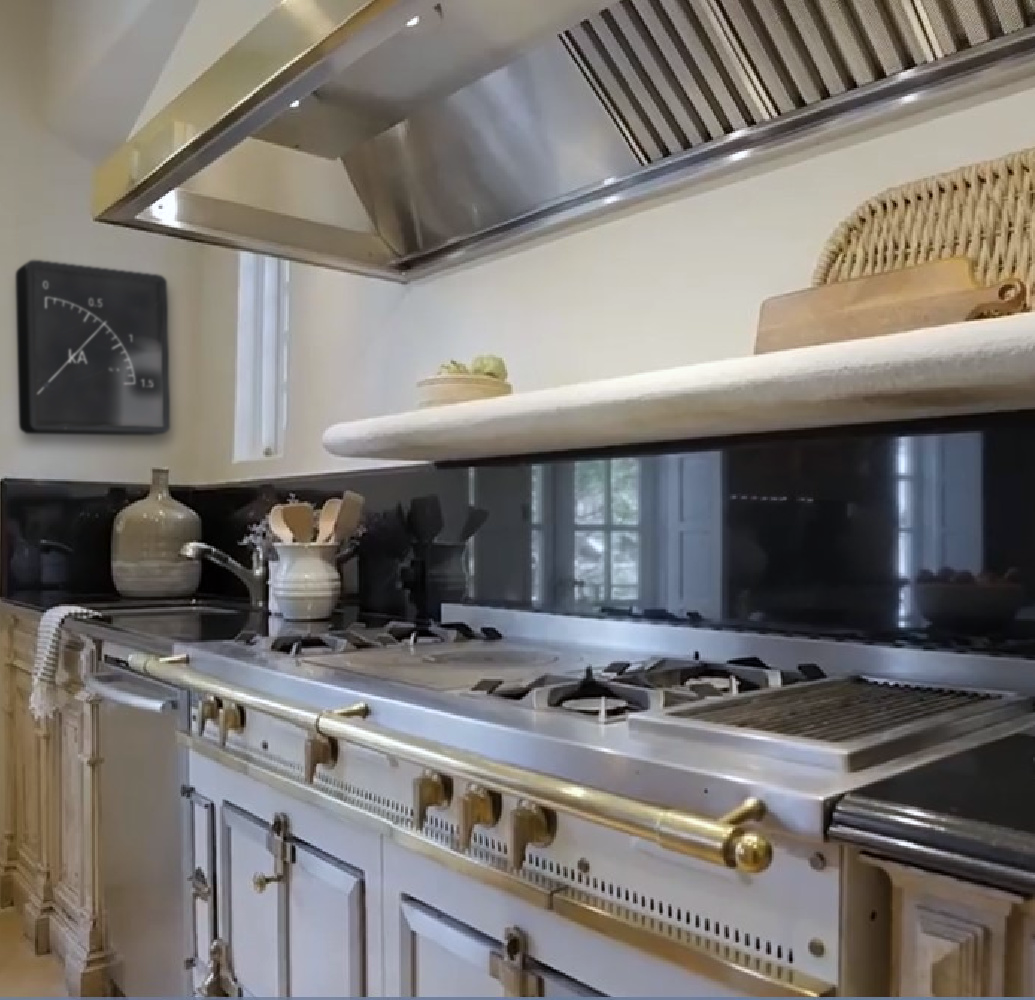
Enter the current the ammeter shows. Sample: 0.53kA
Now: 0.7kA
